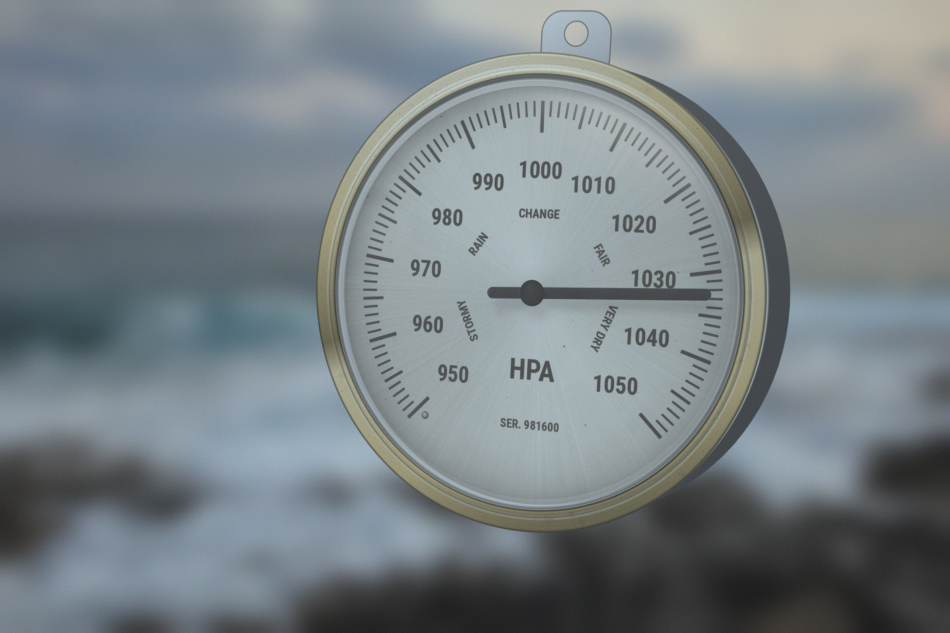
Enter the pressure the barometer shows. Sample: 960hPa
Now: 1032.5hPa
